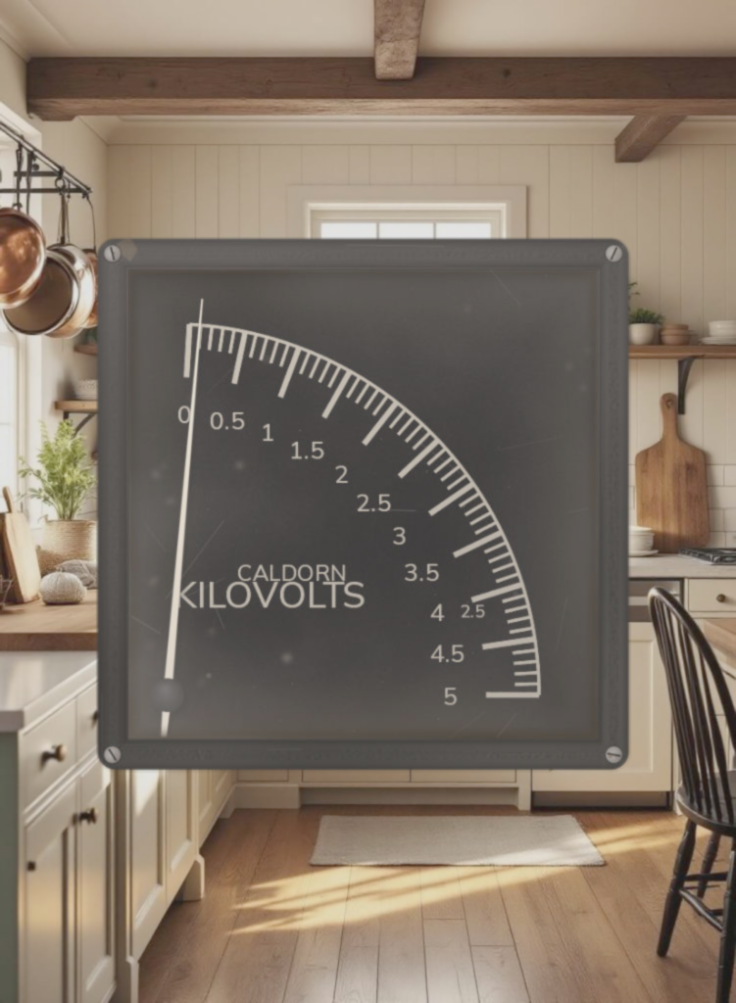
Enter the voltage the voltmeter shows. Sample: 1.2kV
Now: 0.1kV
